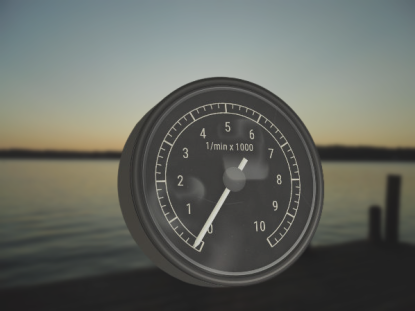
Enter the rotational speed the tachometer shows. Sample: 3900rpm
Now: 200rpm
